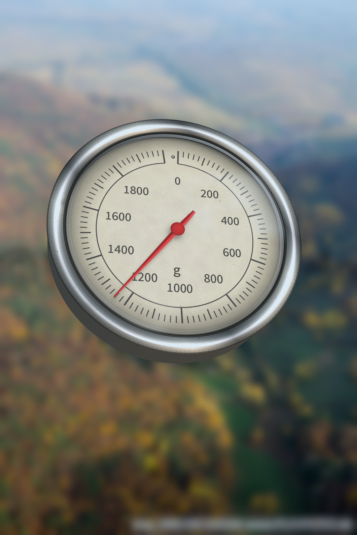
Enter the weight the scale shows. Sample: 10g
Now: 1240g
